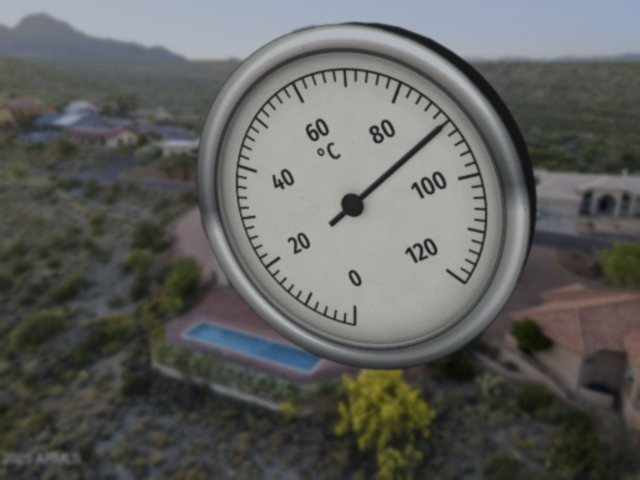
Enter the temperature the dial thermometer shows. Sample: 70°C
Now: 90°C
